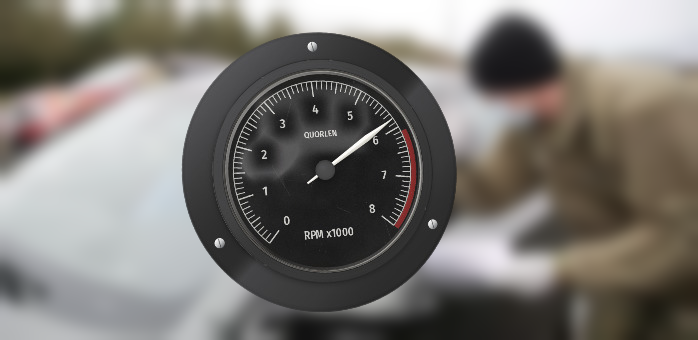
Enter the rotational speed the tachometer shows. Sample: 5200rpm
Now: 5800rpm
